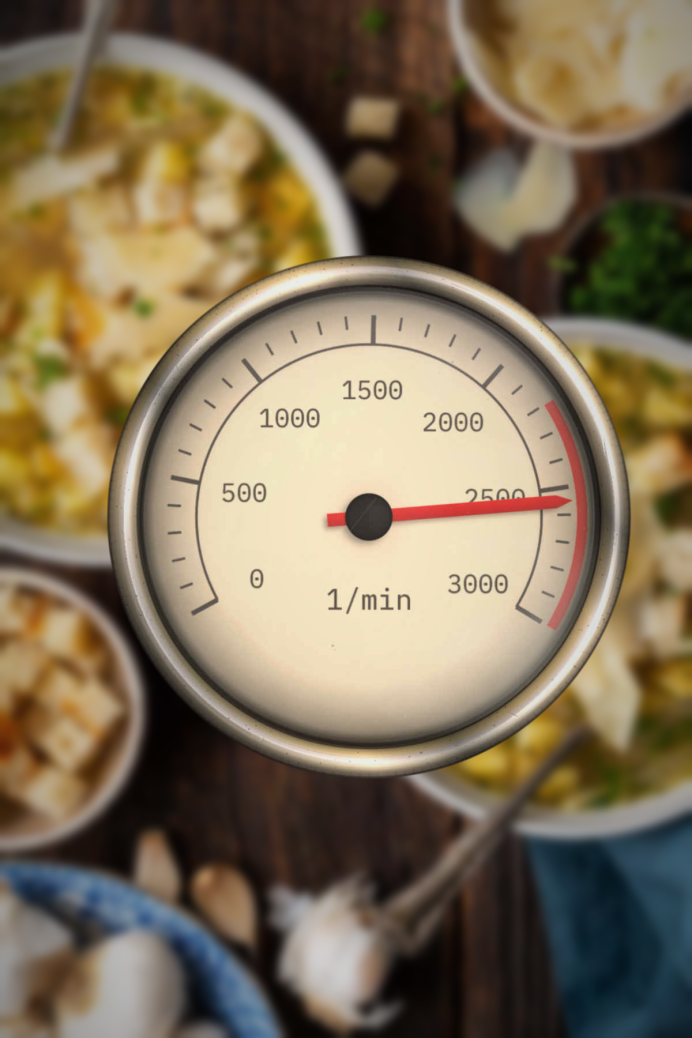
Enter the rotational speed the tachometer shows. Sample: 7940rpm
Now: 2550rpm
